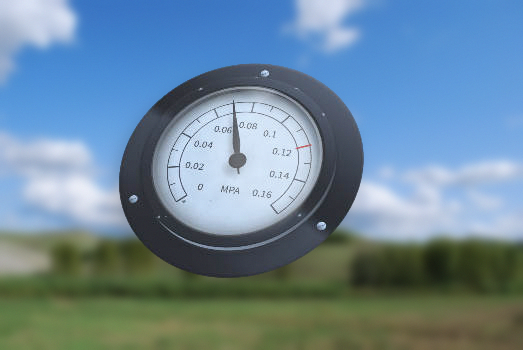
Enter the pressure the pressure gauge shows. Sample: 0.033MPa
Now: 0.07MPa
